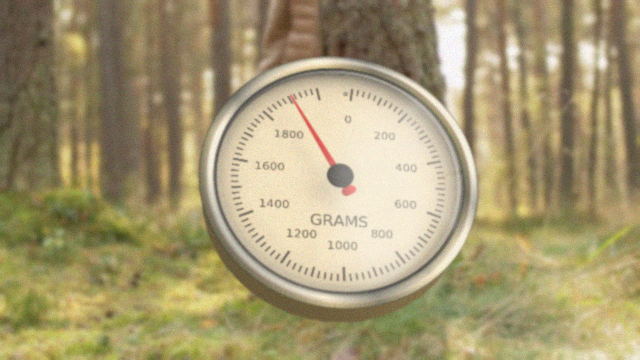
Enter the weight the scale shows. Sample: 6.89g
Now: 1900g
